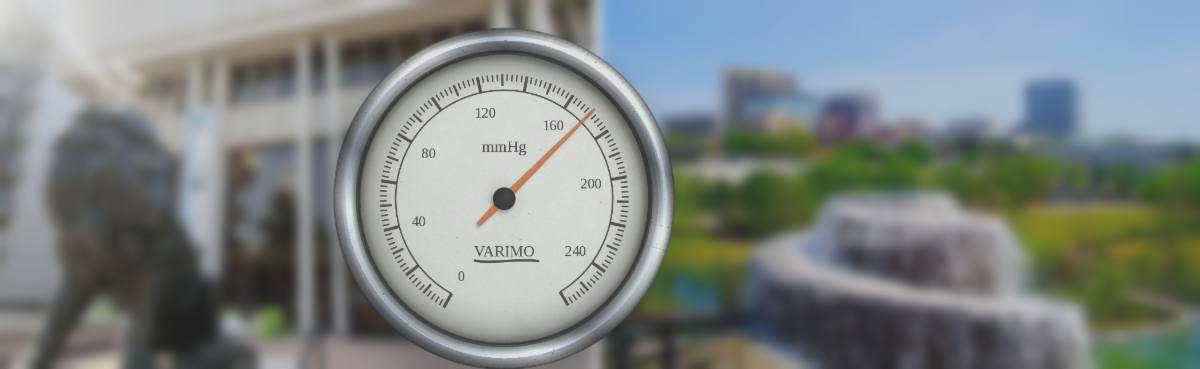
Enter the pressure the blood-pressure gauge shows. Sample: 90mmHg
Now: 170mmHg
